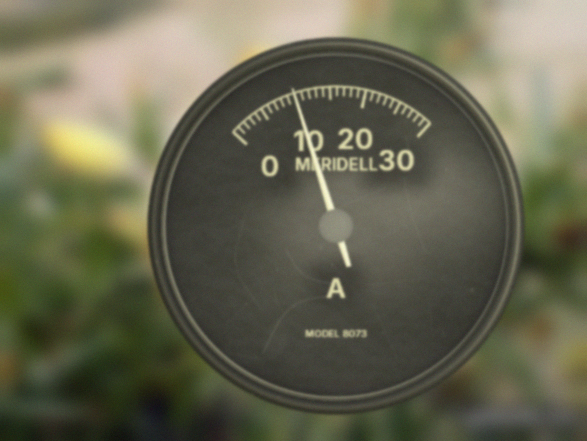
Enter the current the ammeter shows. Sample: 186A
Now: 10A
